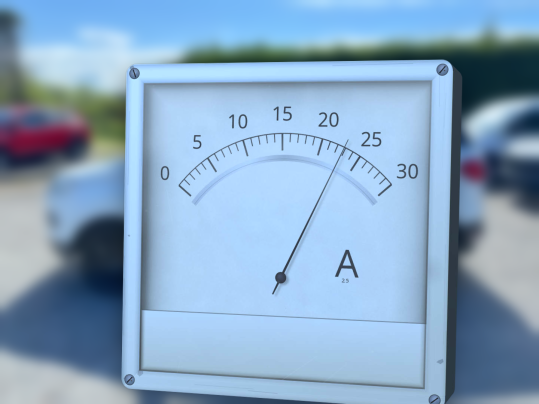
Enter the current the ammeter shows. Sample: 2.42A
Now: 23A
